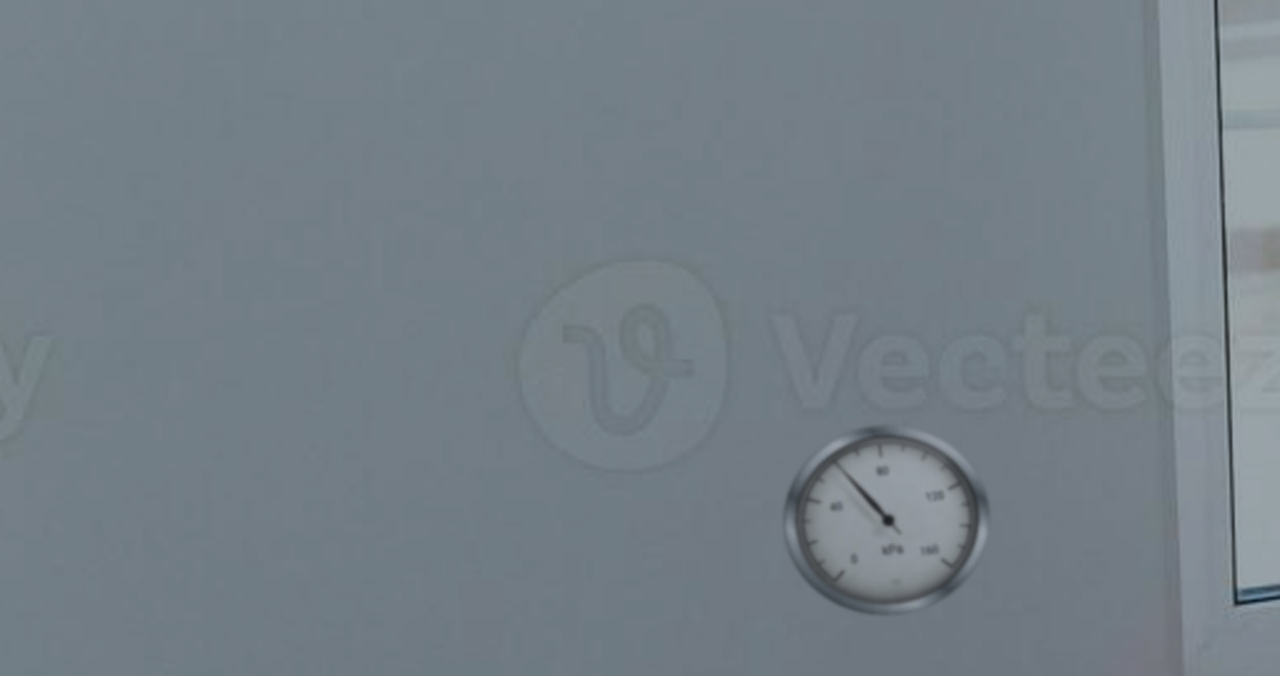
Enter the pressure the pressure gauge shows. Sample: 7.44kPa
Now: 60kPa
